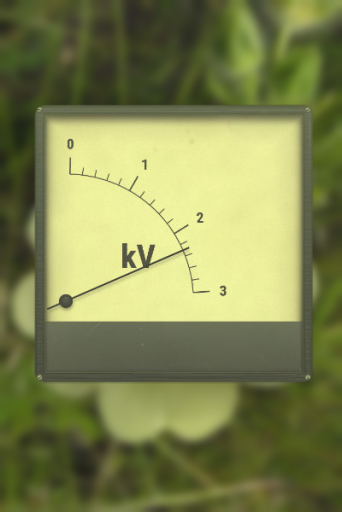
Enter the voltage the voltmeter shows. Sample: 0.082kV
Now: 2.3kV
